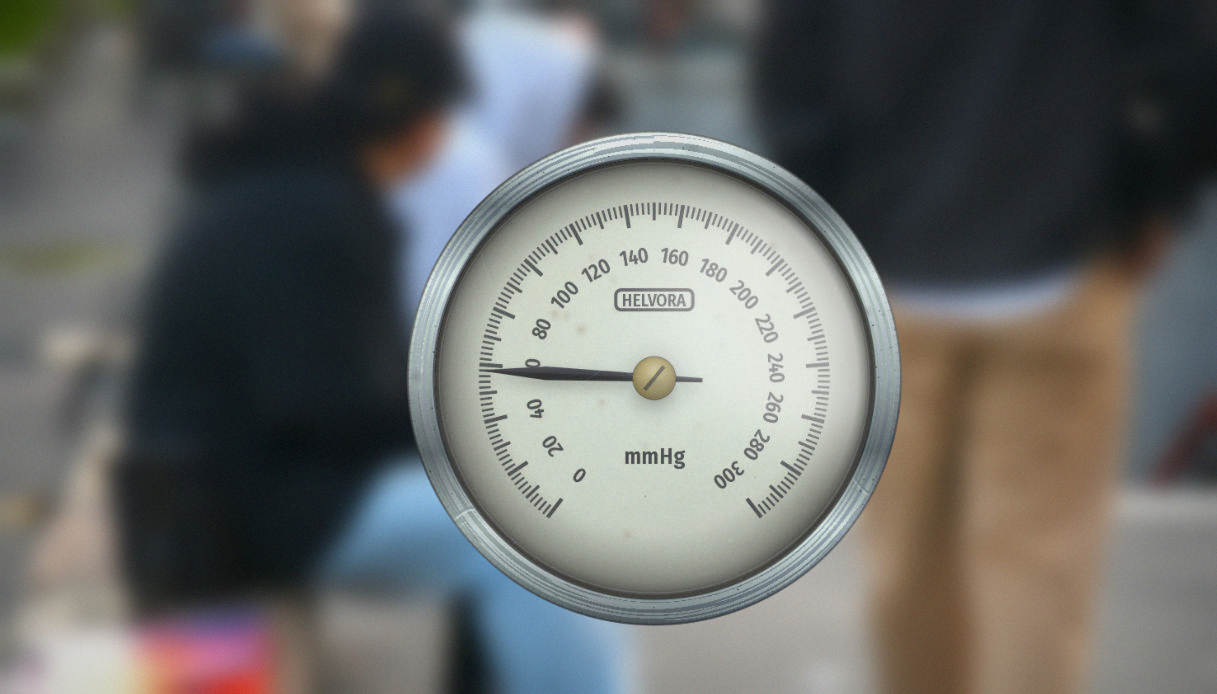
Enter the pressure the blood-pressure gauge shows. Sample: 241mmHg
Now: 58mmHg
